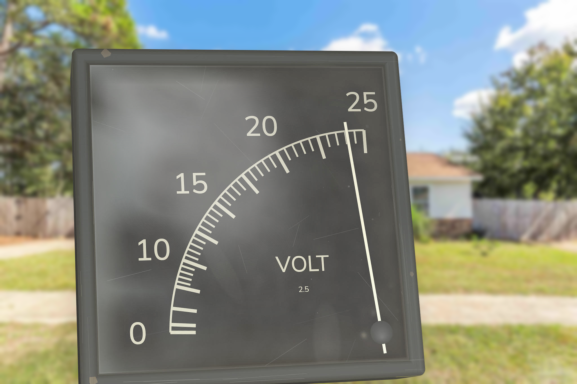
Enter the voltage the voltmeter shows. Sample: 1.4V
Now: 24V
